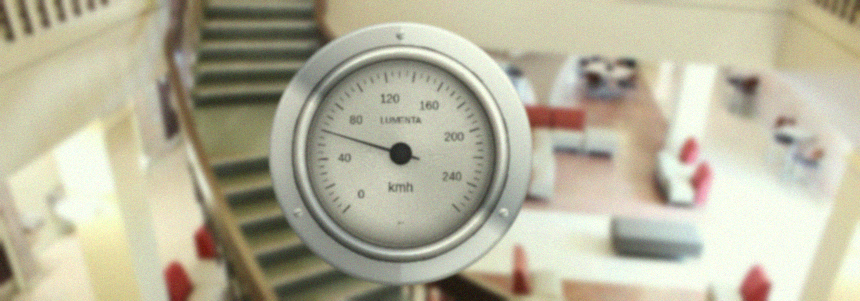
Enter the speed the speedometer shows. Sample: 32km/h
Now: 60km/h
